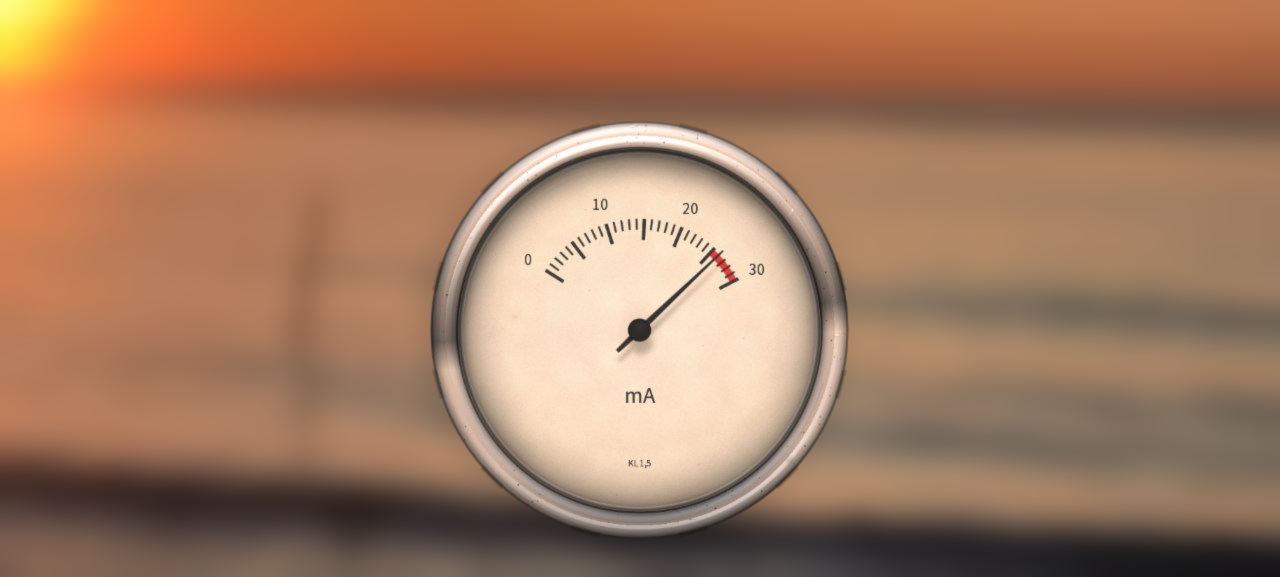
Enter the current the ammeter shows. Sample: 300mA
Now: 26mA
